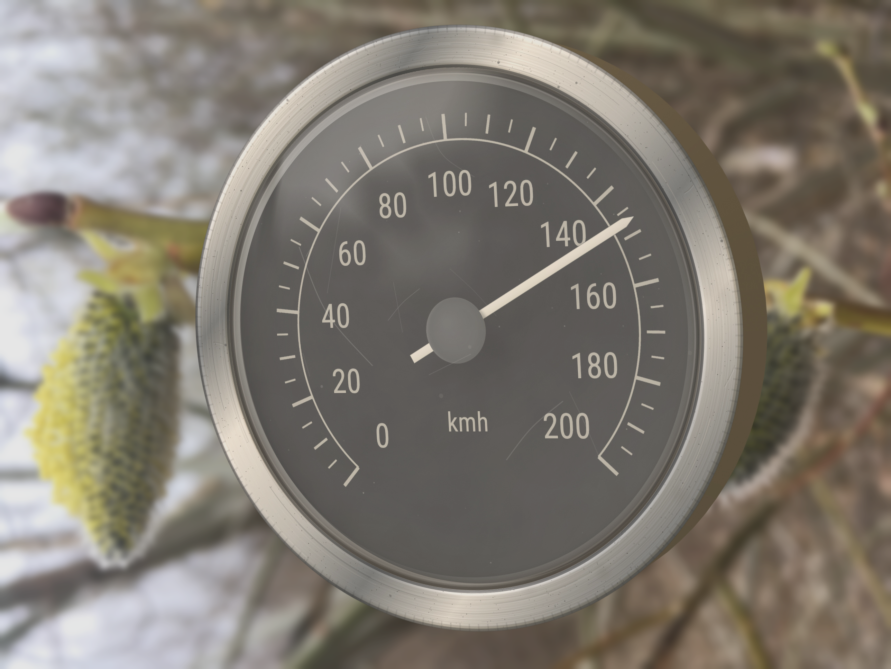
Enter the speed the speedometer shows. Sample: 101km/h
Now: 147.5km/h
